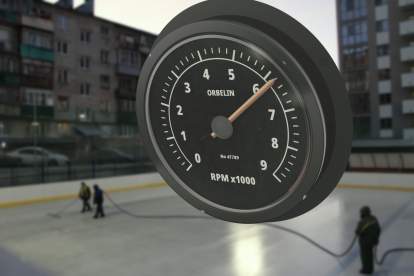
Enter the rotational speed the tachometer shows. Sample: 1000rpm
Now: 6200rpm
